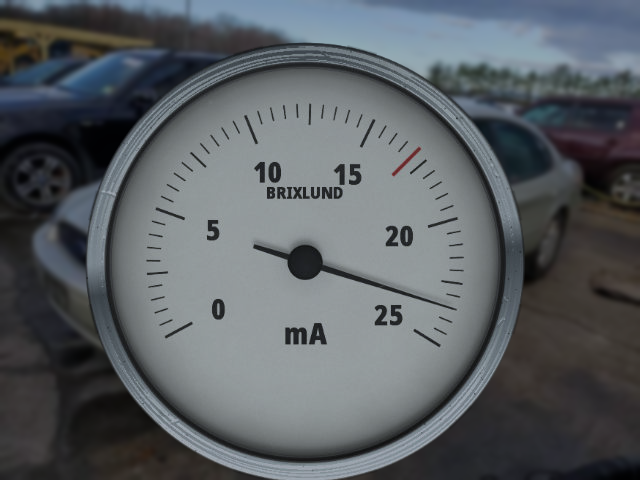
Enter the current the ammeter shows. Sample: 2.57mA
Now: 23.5mA
